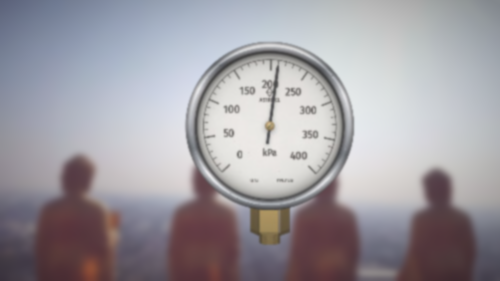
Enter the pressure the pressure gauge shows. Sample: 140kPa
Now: 210kPa
